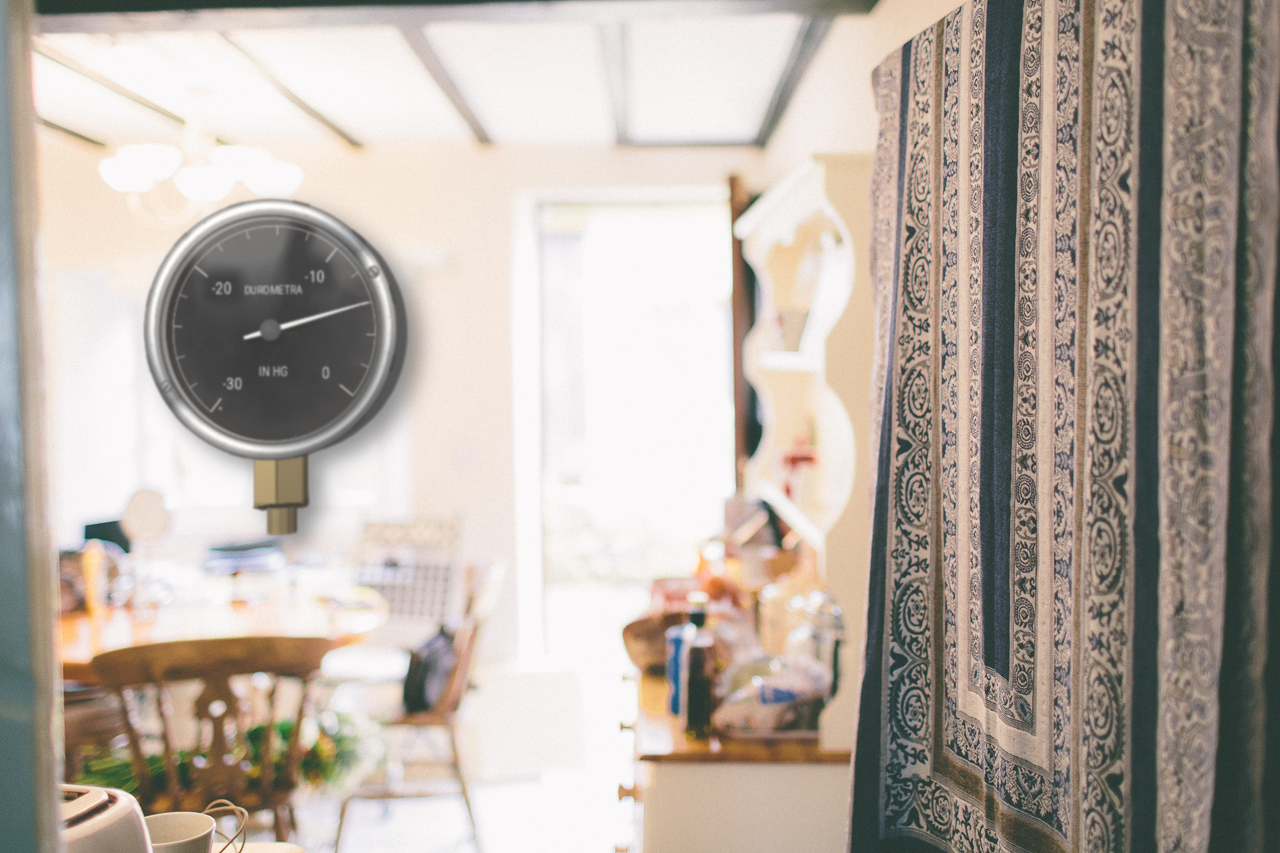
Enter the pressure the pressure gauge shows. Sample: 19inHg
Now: -6inHg
